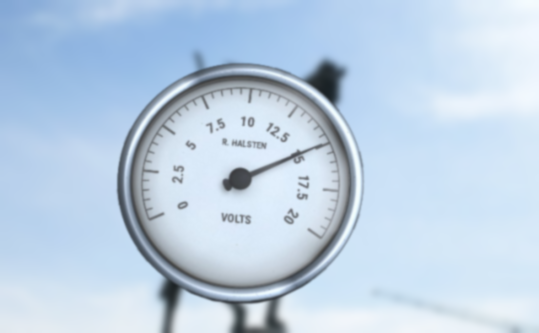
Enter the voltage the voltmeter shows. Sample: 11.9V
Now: 15V
